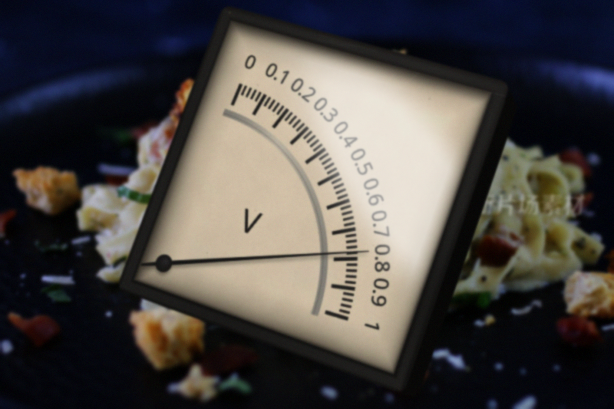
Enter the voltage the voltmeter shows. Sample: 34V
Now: 0.78V
